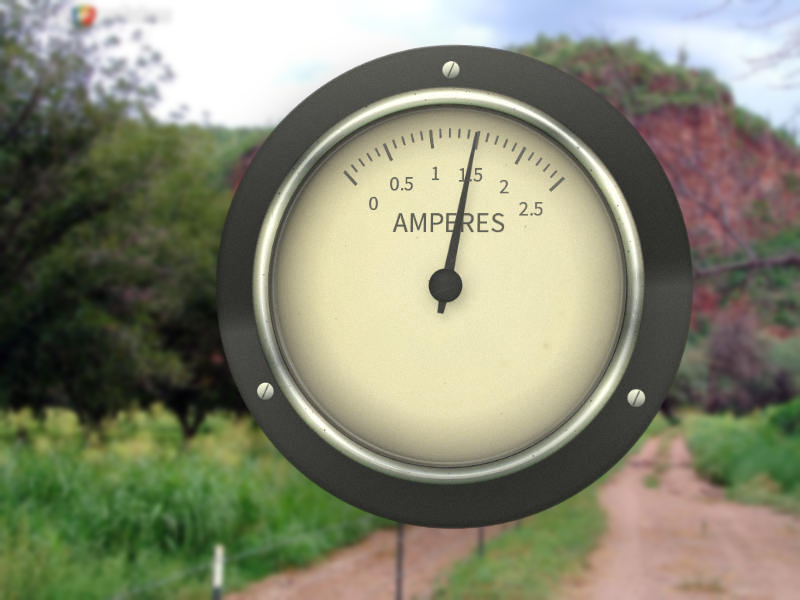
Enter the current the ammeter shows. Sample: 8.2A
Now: 1.5A
